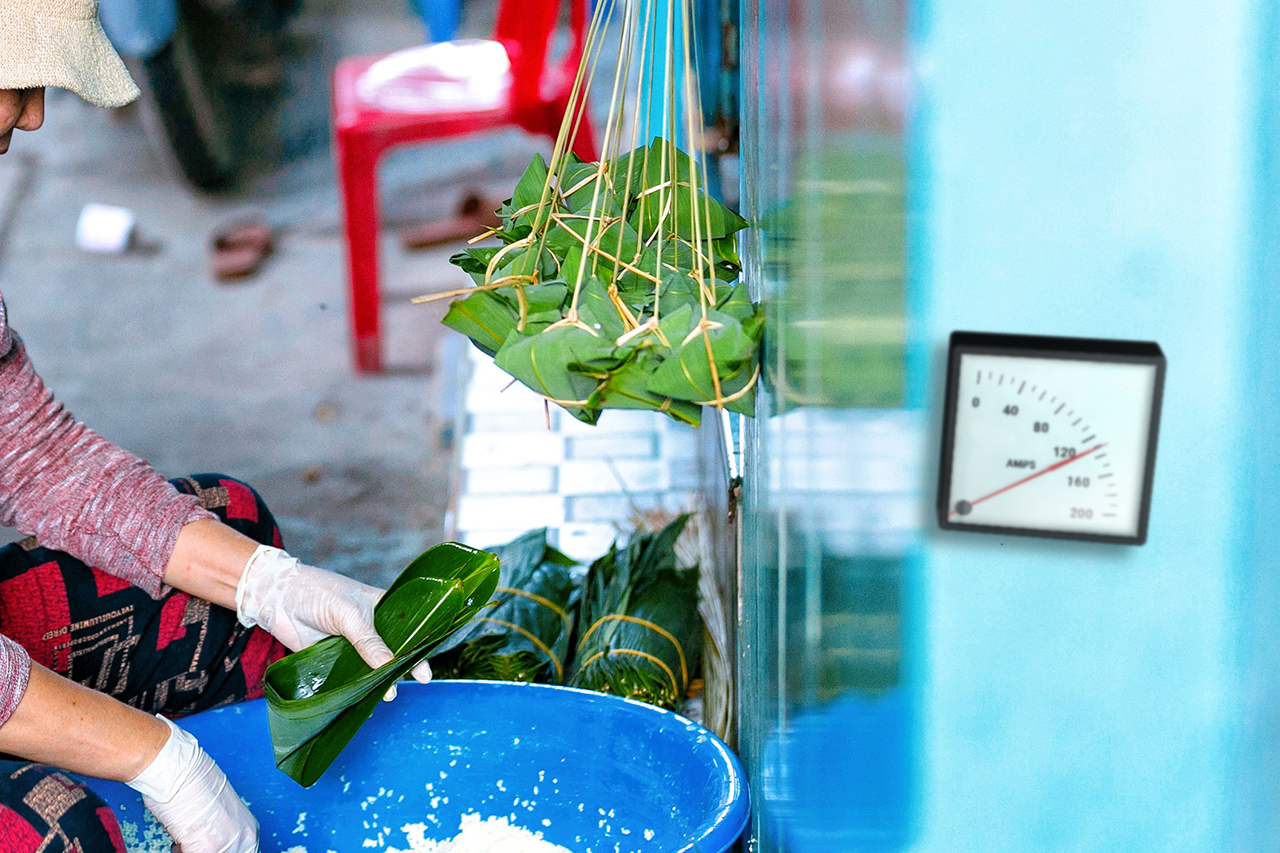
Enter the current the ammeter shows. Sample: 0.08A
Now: 130A
